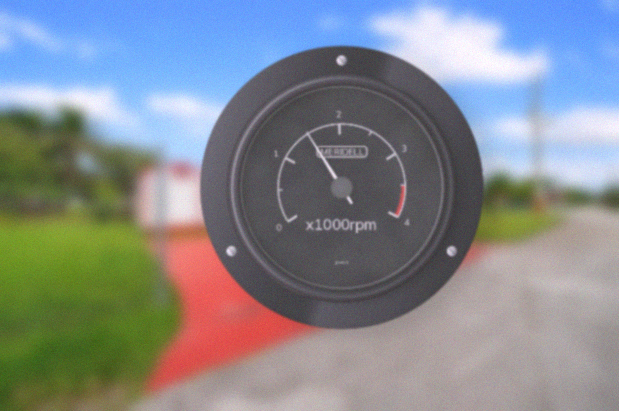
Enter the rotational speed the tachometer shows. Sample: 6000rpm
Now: 1500rpm
